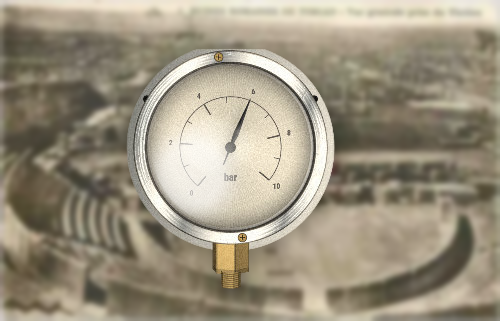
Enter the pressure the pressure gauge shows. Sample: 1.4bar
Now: 6bar
